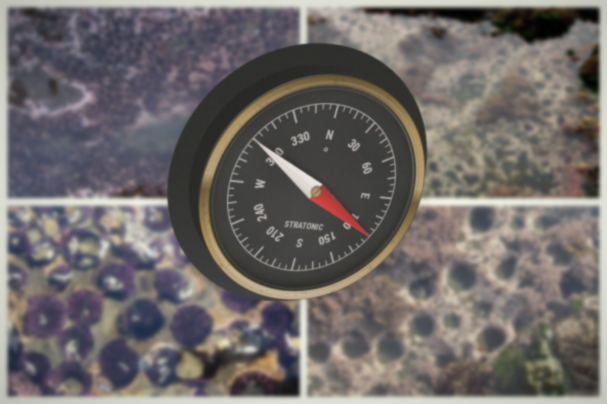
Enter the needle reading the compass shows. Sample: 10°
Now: 120°
